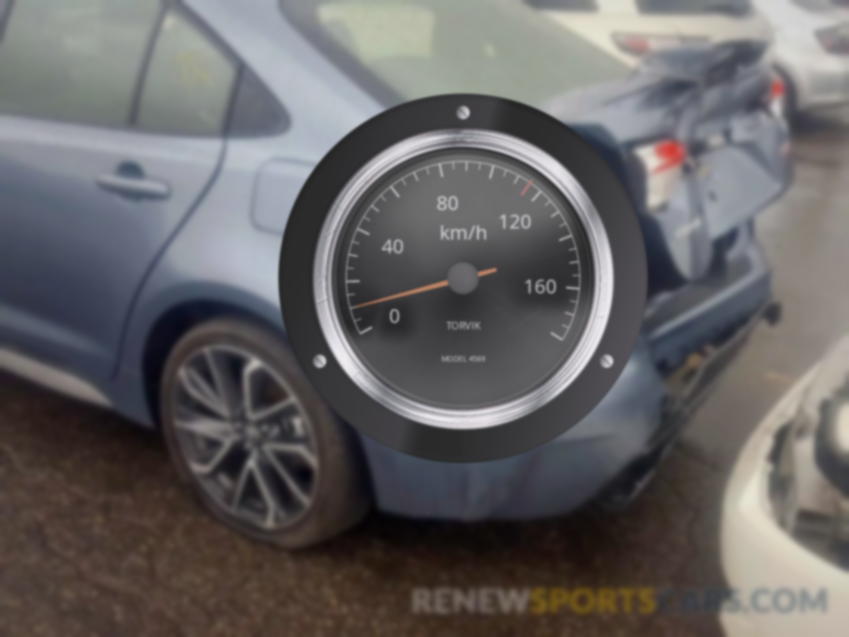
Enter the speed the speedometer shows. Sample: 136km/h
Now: 10km/h
